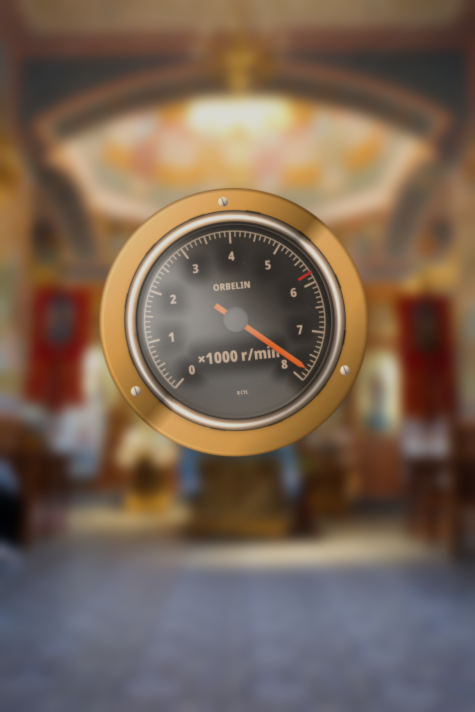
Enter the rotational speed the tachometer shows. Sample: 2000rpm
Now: 7800rpm
